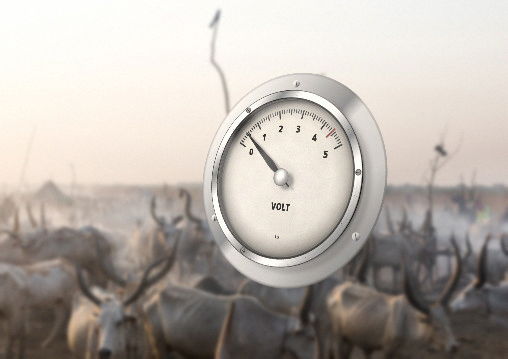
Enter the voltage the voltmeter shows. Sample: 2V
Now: 0.5V
